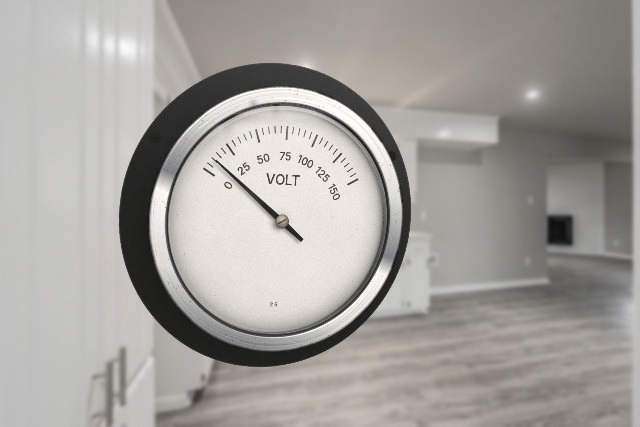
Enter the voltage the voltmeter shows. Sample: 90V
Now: 10V
